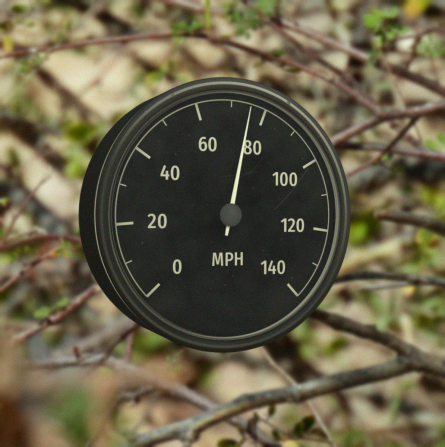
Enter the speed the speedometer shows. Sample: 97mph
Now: 75mph
